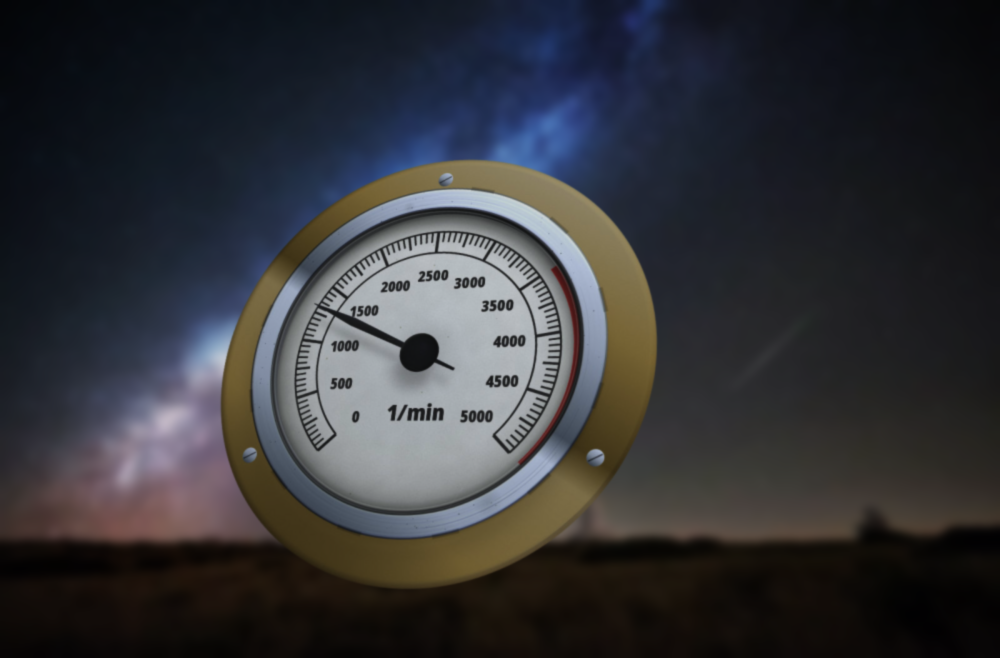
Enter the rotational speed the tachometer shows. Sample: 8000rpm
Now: 1300rpm
